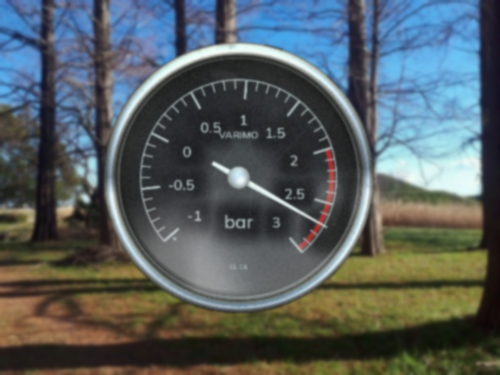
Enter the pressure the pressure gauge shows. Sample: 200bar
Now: 2.7bar
